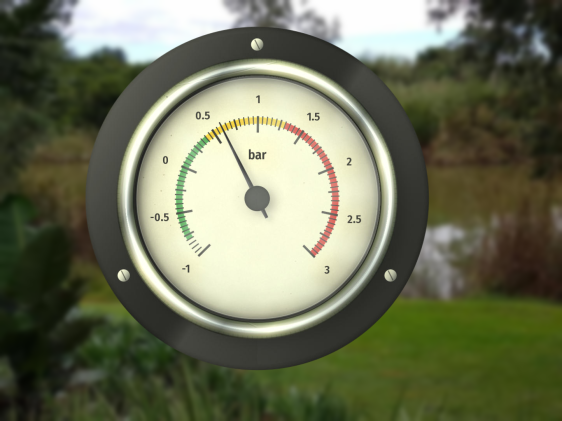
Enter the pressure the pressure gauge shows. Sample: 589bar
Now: 0.6bar
